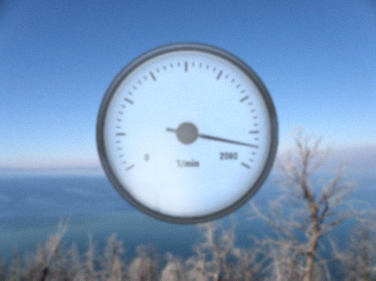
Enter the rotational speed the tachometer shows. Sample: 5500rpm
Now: 1850rpm
